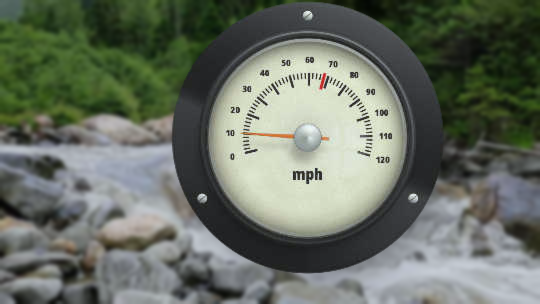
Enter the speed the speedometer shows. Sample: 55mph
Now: 10mph
